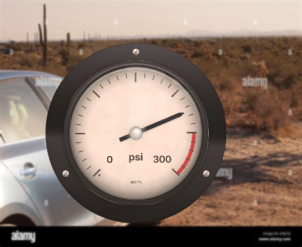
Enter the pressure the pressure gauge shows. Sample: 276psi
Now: 225psi
